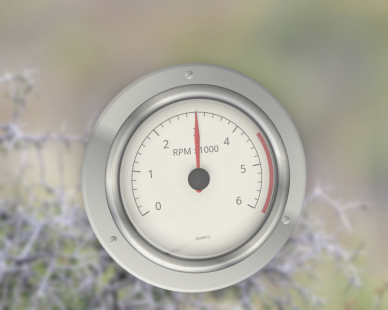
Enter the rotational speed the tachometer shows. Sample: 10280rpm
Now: 3000rpm
